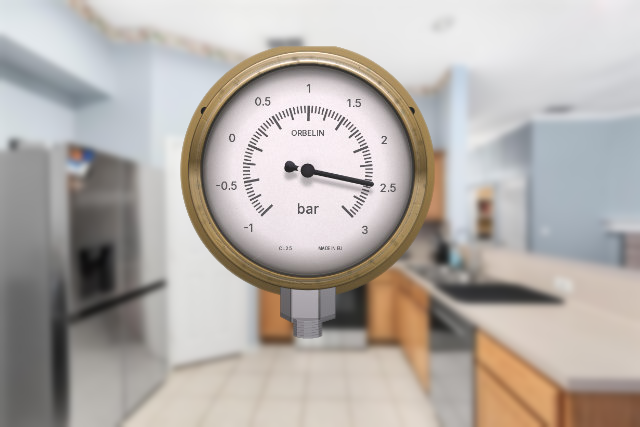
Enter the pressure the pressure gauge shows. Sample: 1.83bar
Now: 2.5bar
